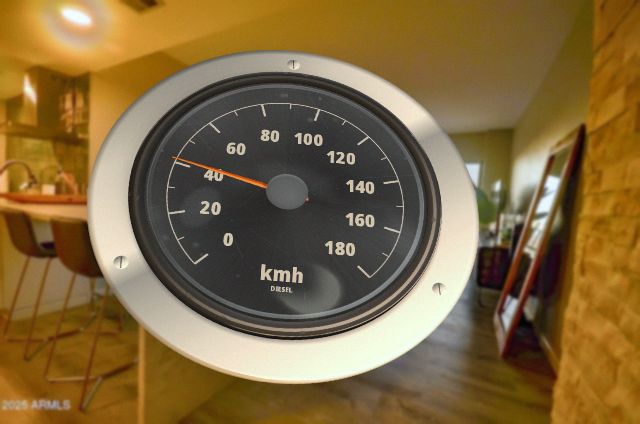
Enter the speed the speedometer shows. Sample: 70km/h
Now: 40km/h
